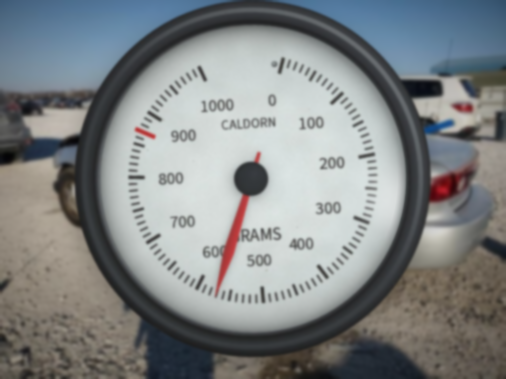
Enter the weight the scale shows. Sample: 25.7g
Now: 570g
